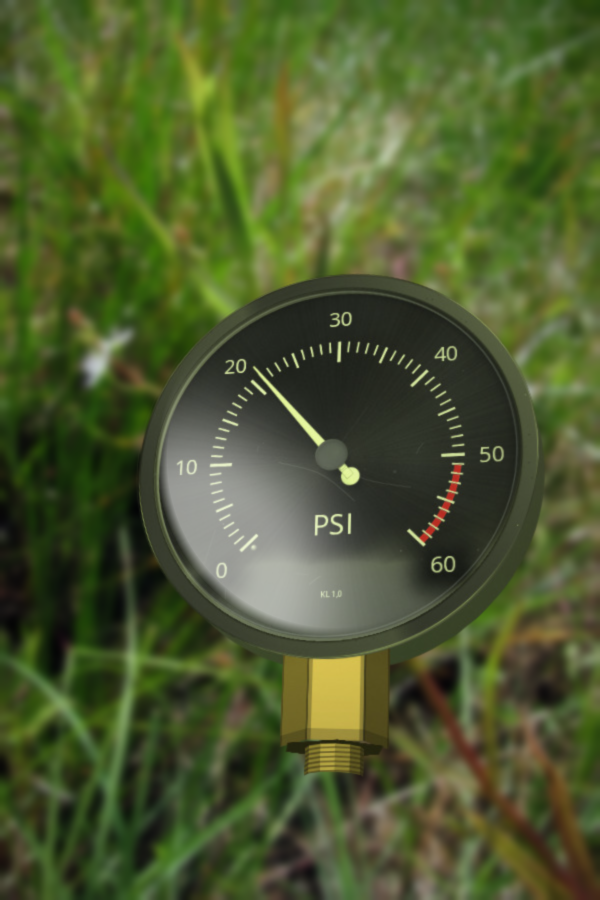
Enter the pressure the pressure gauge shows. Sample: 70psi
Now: 21psi
